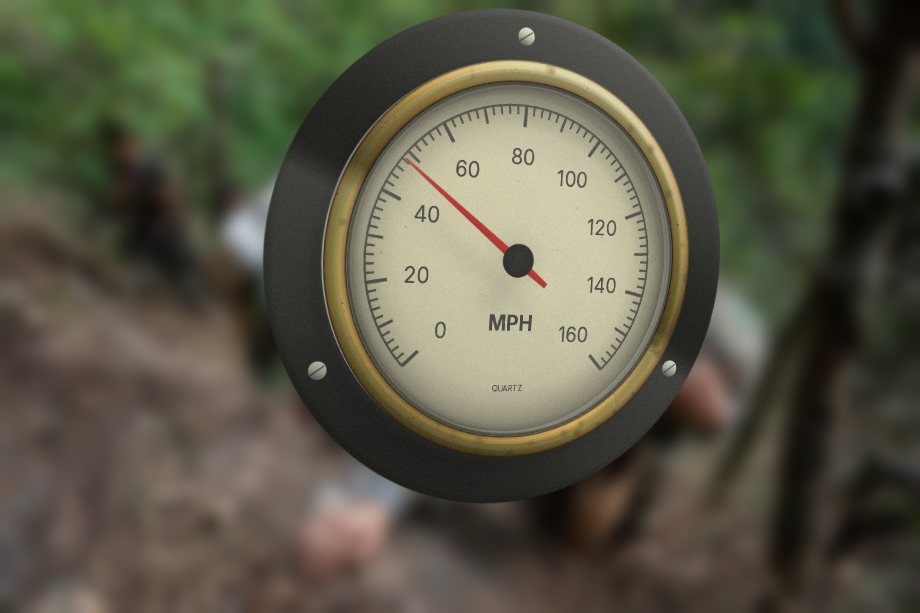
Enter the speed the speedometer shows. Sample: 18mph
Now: 48mph
